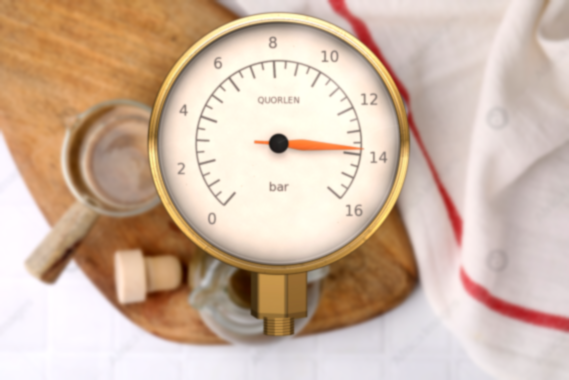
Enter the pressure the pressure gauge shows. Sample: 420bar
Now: 13.75bar
